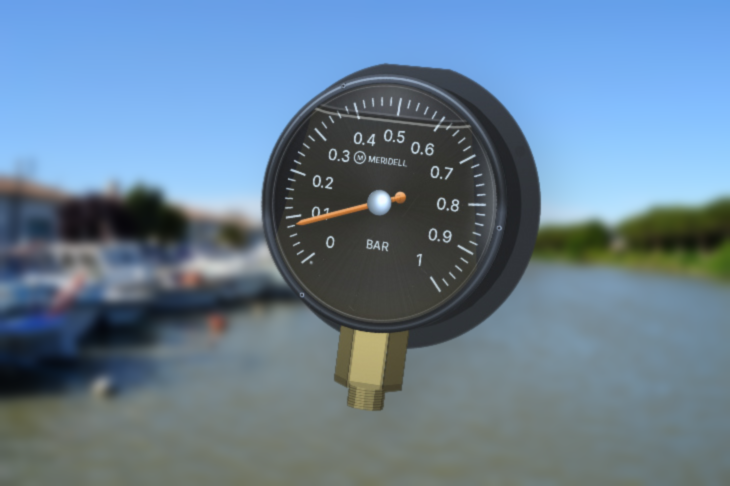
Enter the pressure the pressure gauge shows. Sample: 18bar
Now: 0.08bar
